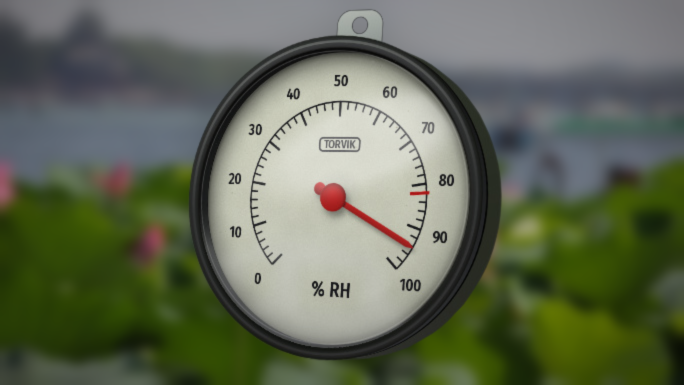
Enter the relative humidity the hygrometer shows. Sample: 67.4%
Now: 94%
